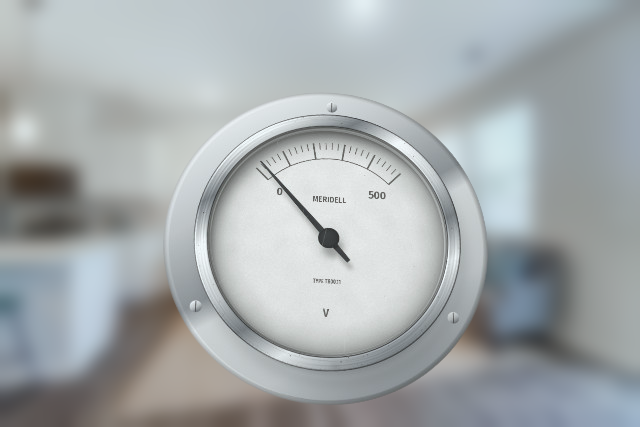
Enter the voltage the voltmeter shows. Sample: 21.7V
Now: 20V
